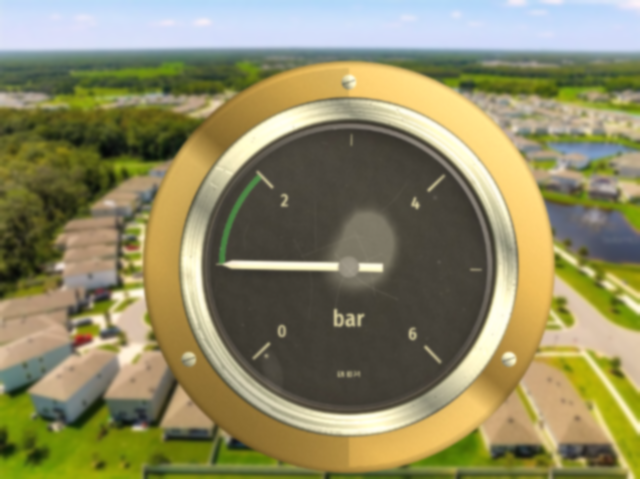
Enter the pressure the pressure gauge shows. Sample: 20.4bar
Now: 1bar
